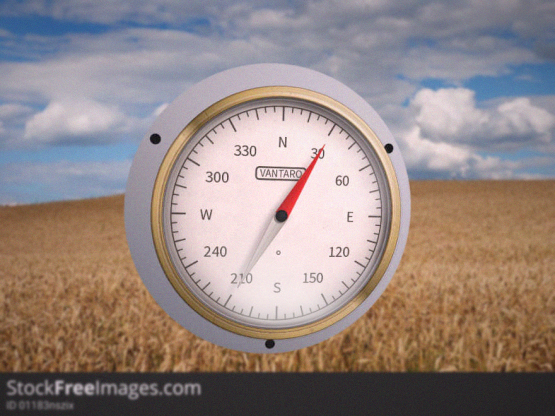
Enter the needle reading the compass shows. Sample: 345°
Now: 30°
